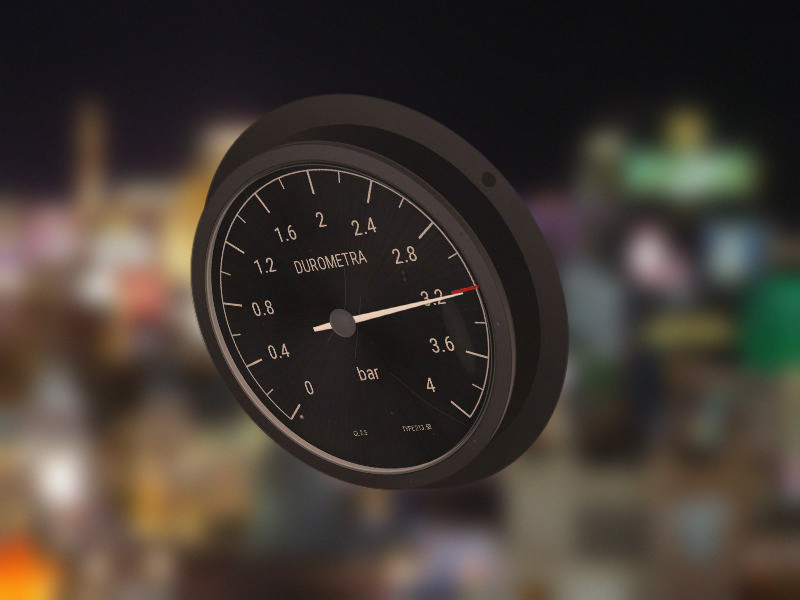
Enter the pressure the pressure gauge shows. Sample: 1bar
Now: 3.2bar
